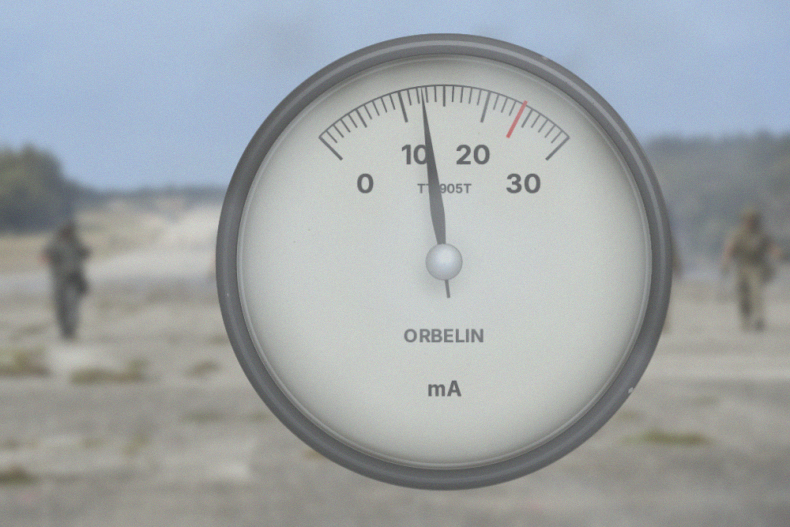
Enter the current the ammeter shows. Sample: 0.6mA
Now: 12.5mA
